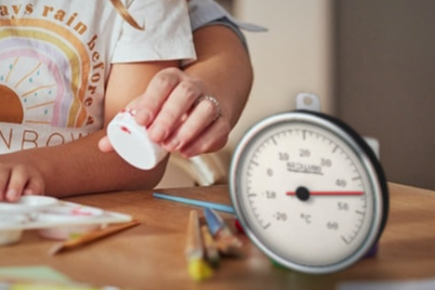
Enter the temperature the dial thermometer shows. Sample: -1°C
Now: 44°C
